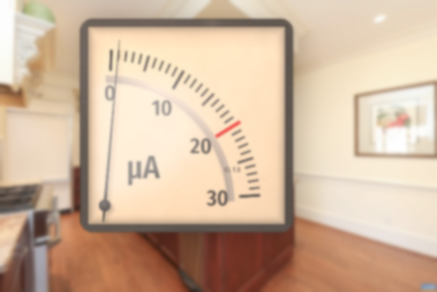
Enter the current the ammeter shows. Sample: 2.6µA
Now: 1µA
